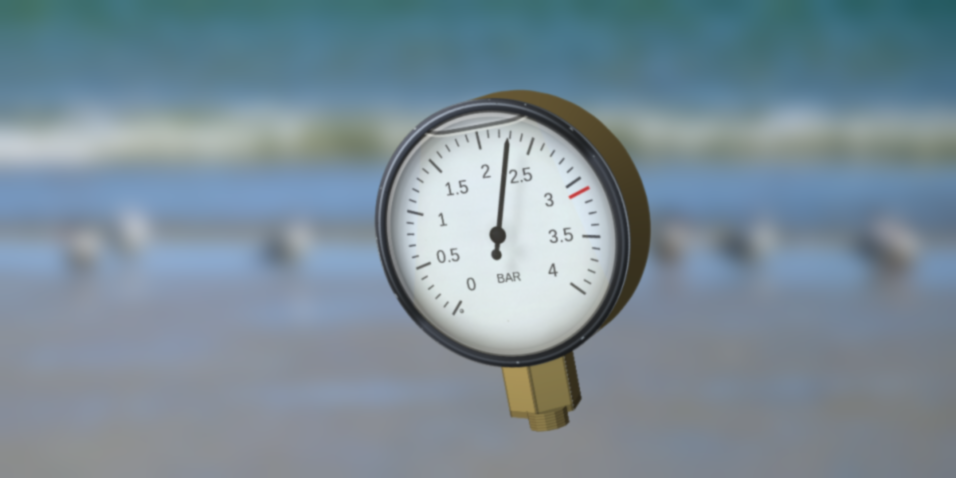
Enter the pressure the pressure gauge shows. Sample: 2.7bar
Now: 2.3bar
